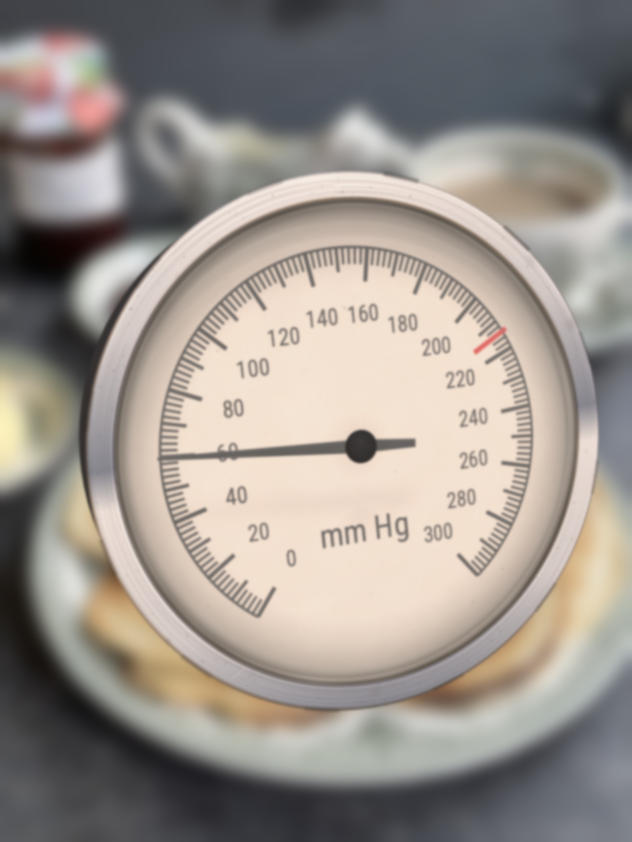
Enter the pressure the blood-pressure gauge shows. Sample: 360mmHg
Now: 60mmHg
